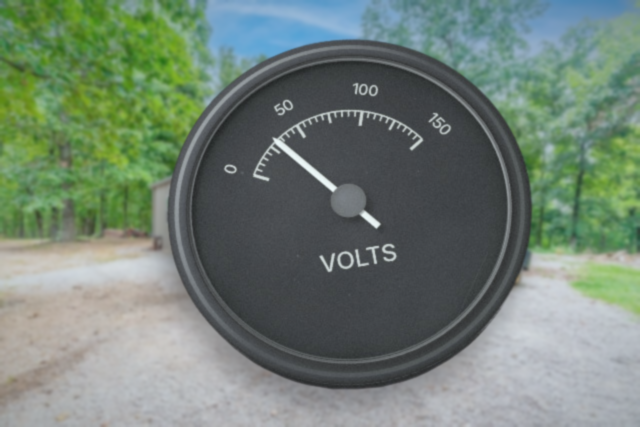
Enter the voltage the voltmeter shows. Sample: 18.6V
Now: 30V
